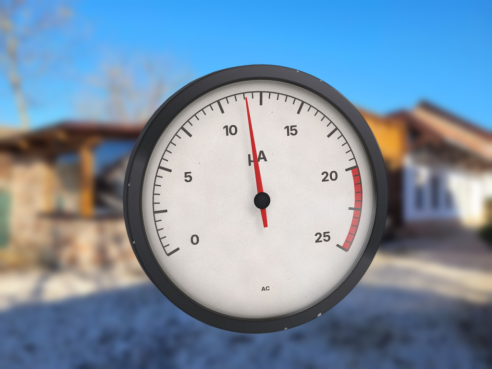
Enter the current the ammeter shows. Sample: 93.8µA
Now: 11.5µA
